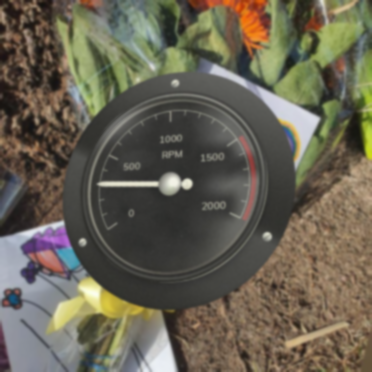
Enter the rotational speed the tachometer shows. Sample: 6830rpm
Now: 300rpm
